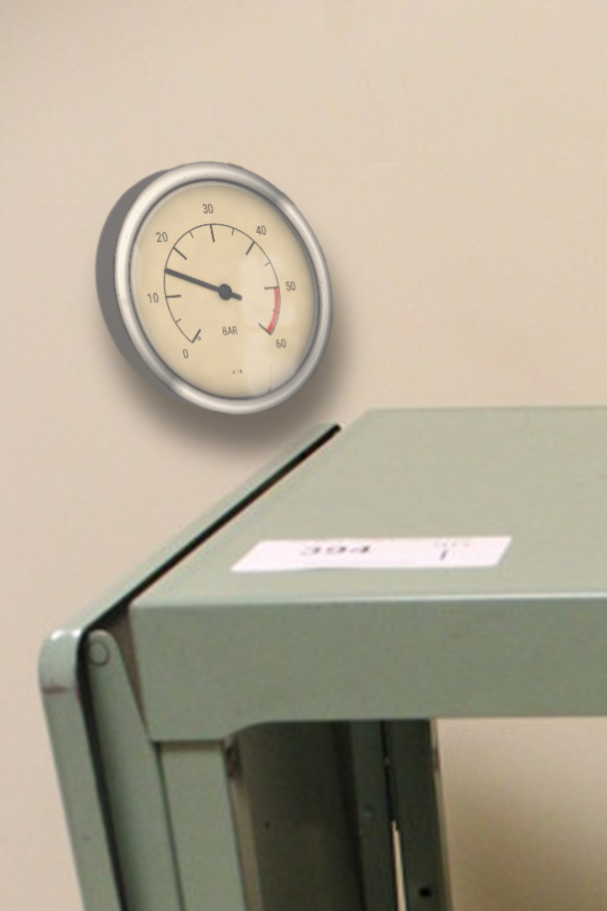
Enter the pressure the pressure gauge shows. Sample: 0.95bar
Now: 15bar
